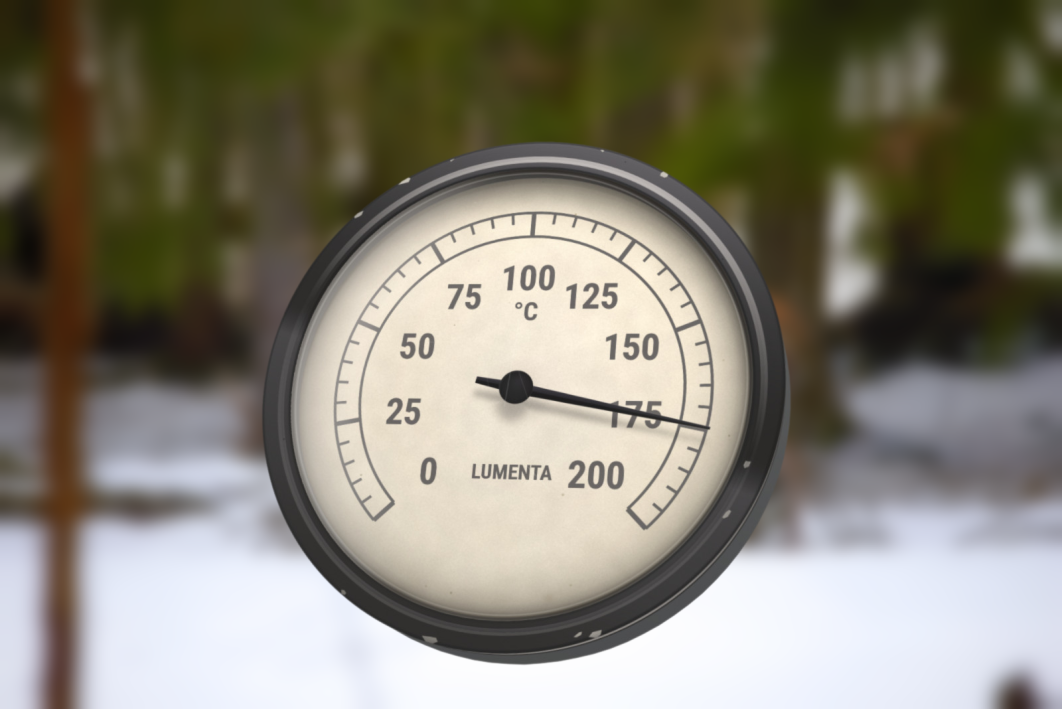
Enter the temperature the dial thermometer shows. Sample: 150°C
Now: 175°C
